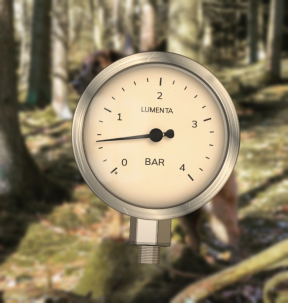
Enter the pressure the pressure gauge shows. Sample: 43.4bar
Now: 0.5bar
